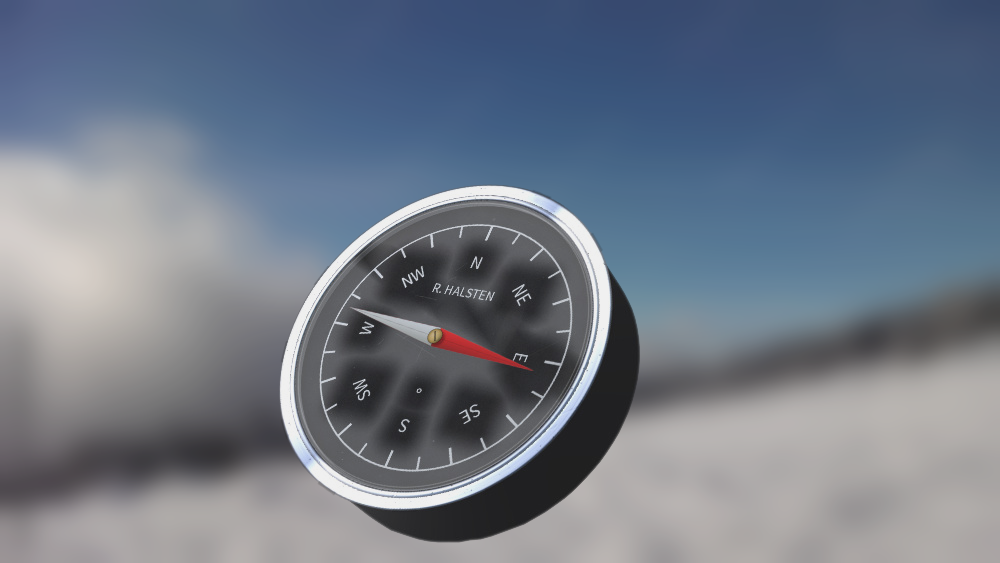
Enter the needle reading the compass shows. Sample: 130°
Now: 97.5°
